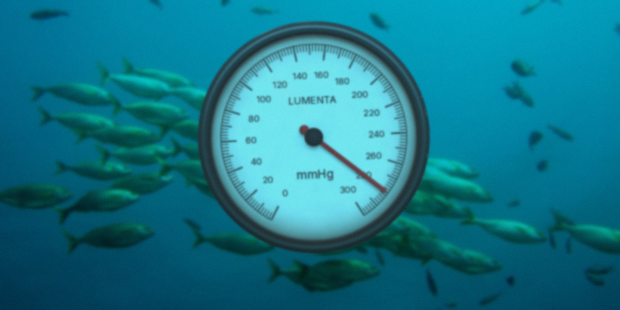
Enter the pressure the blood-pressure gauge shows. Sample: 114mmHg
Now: 280mmHg
